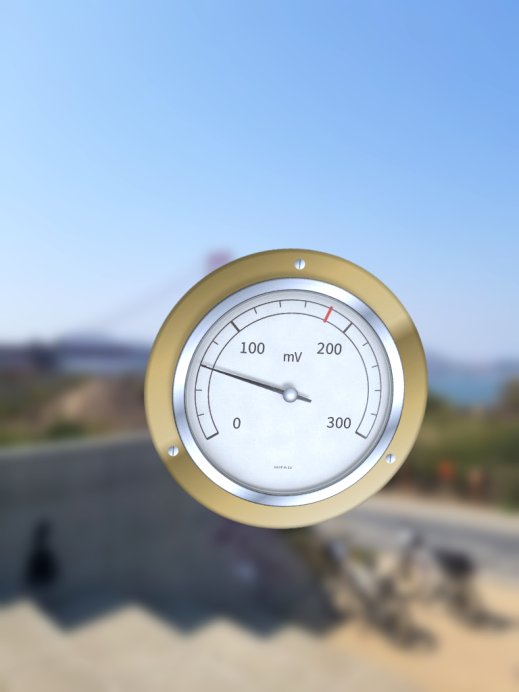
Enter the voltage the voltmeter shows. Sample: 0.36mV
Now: 60mV
